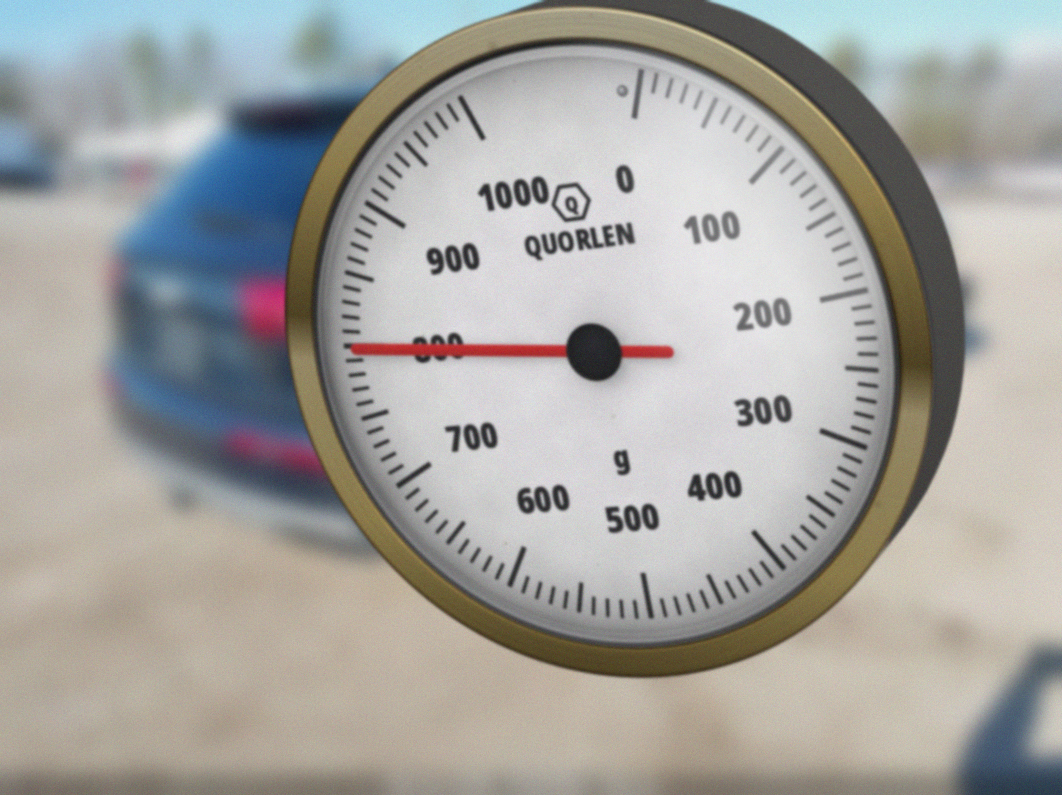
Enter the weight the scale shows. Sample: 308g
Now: 800g
